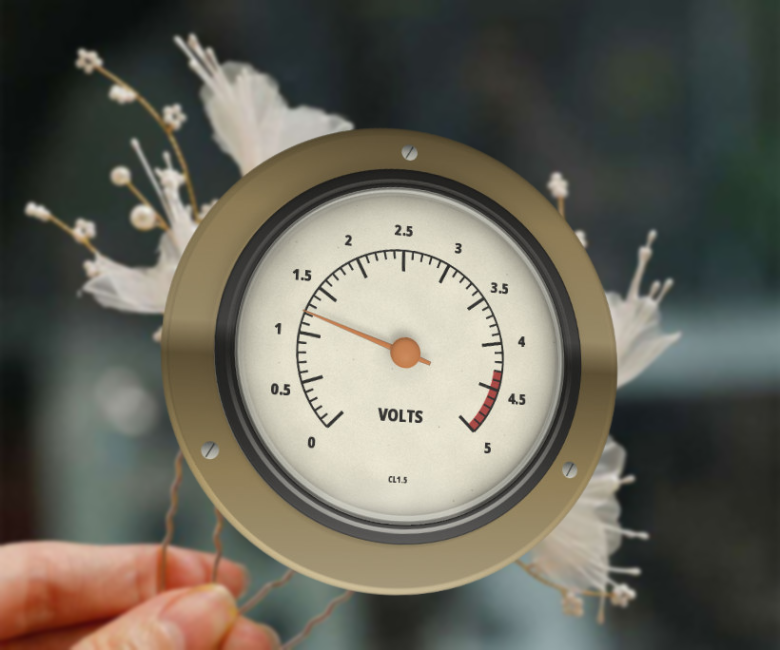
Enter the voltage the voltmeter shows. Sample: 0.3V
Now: 1.2V
